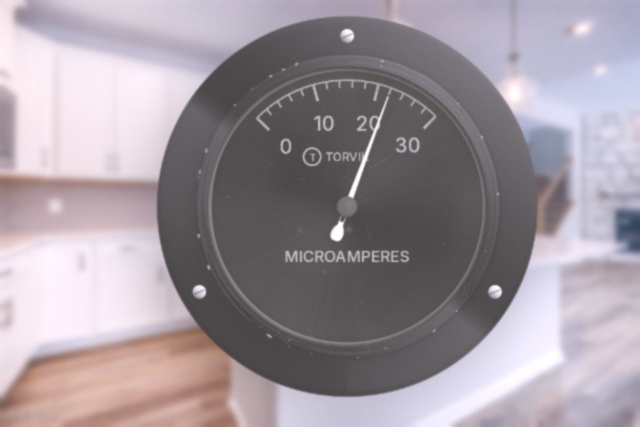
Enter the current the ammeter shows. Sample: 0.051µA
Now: 22µA
